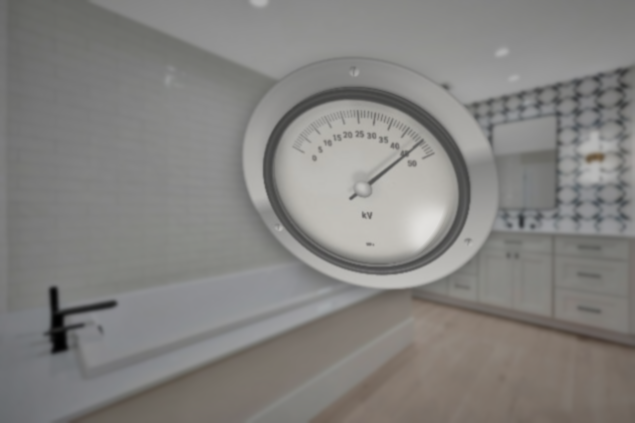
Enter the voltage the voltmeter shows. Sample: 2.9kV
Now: 45kV
